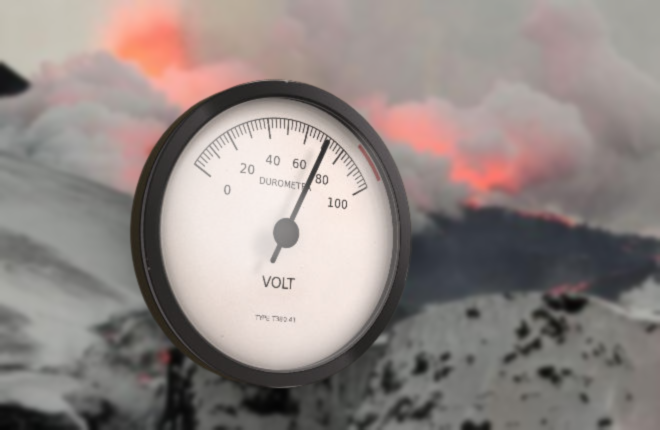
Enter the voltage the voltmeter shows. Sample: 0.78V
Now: 70V
